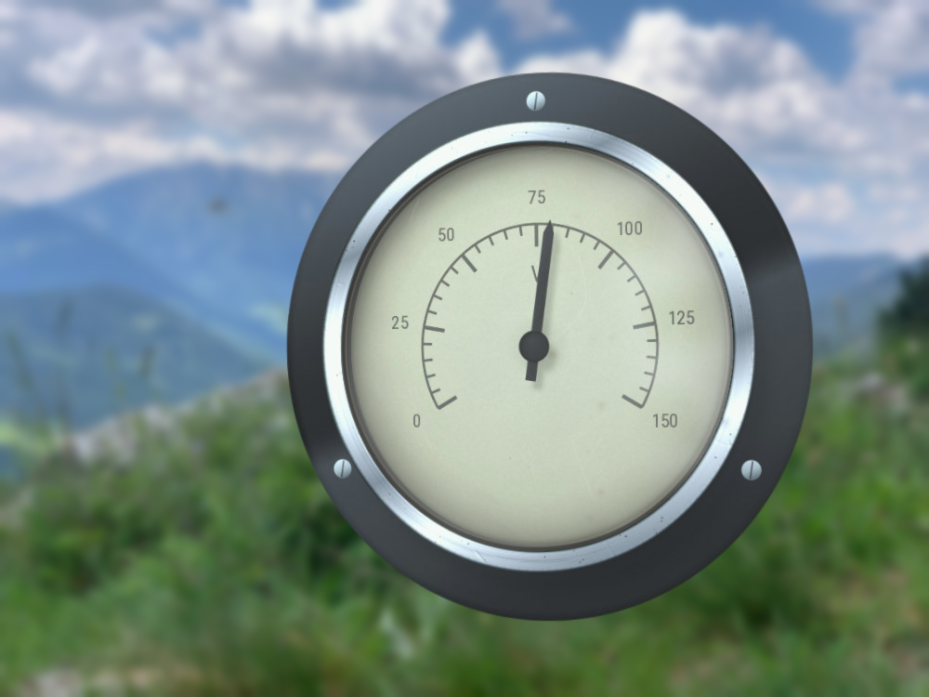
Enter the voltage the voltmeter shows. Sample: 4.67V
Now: 80V
